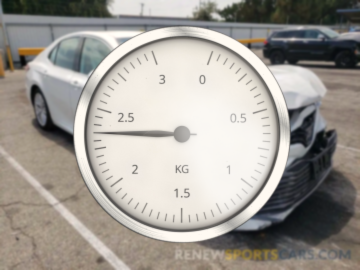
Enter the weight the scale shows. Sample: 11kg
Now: 2.35kg
